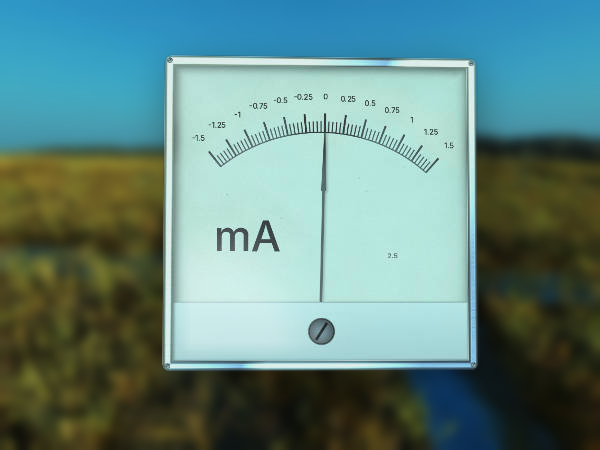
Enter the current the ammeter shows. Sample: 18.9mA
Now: 0mA
